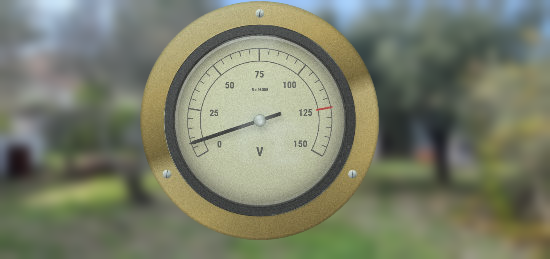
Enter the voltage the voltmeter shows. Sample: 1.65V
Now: 7.5V
